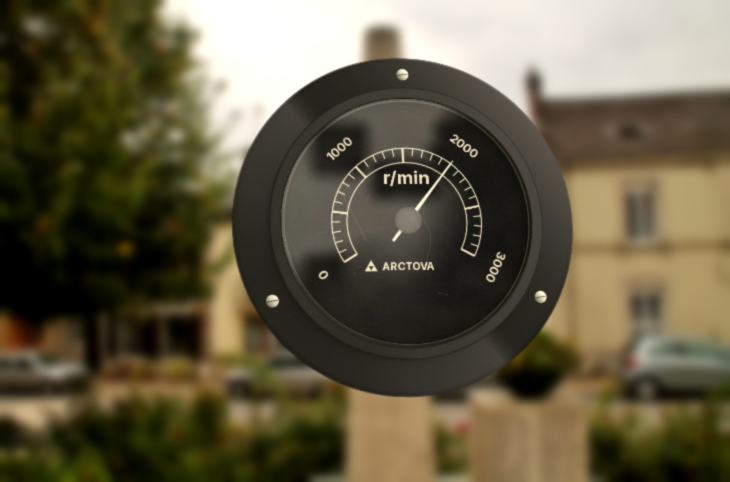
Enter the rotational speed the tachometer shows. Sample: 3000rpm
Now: 2000rpm
